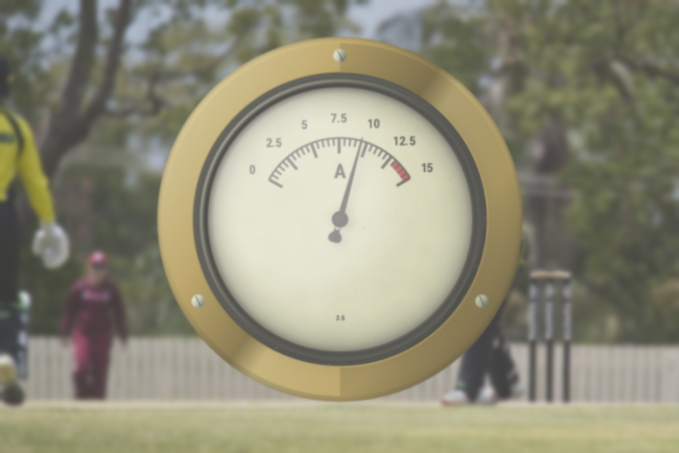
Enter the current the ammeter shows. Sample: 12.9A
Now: 9.5A
